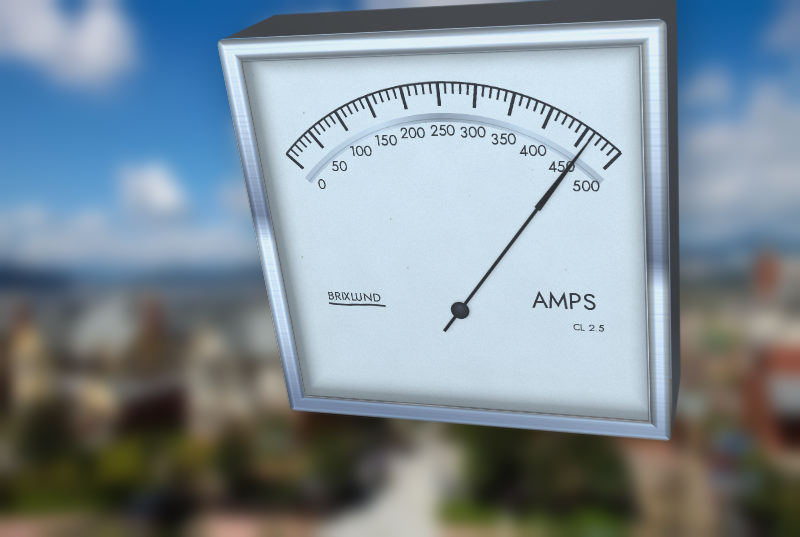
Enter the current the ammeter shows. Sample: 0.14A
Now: 460A
